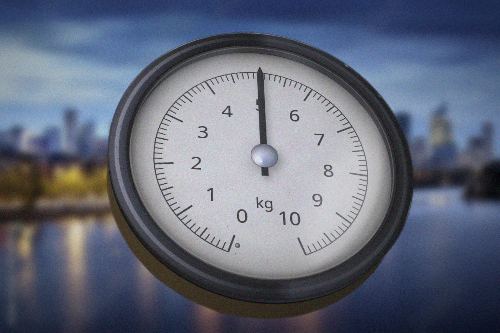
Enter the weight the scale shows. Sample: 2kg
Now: 5kg
